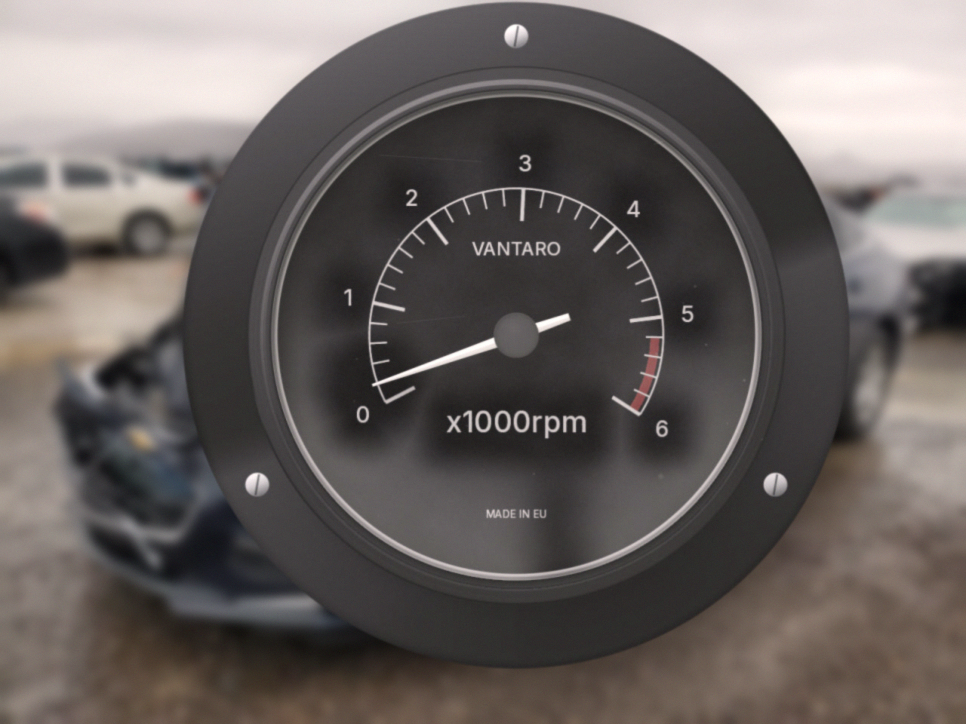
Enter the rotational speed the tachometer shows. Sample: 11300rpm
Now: 200rpm
